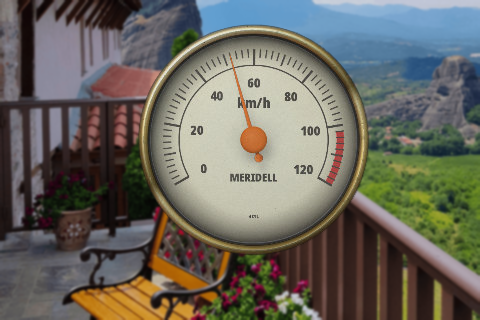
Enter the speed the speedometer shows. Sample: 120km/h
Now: 52km/h
